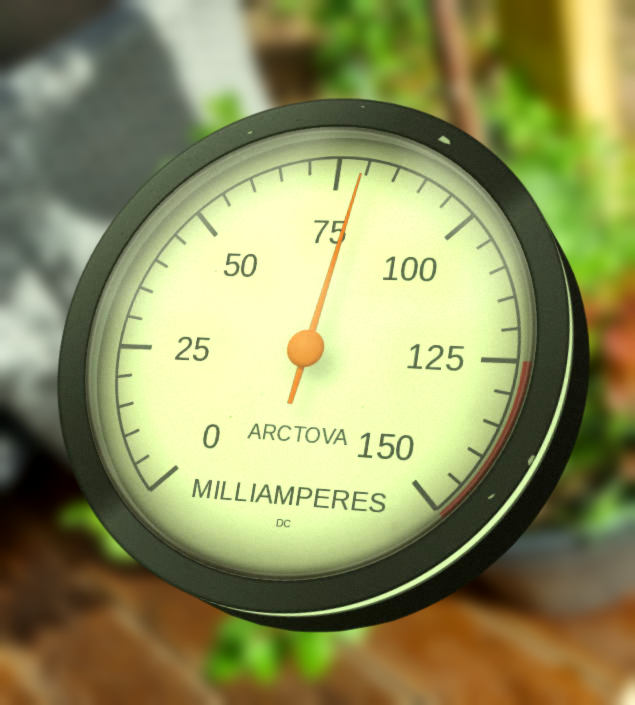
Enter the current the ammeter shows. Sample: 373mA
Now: 80mA
